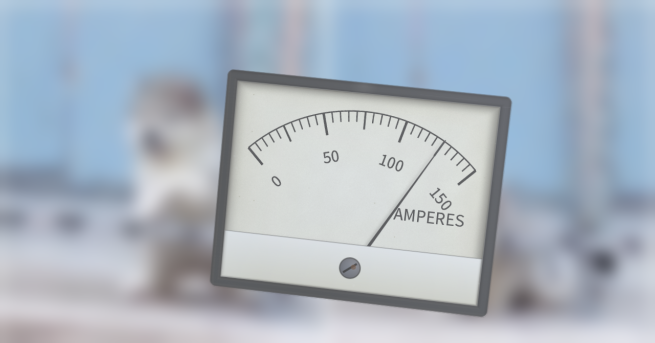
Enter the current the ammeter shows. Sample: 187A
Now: 125A
